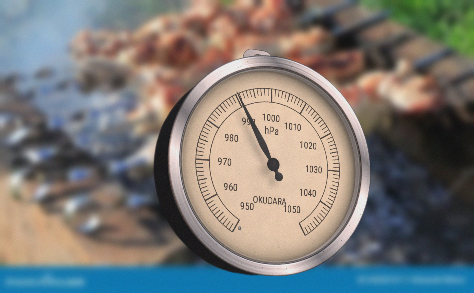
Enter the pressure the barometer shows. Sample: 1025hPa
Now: 990hPa
